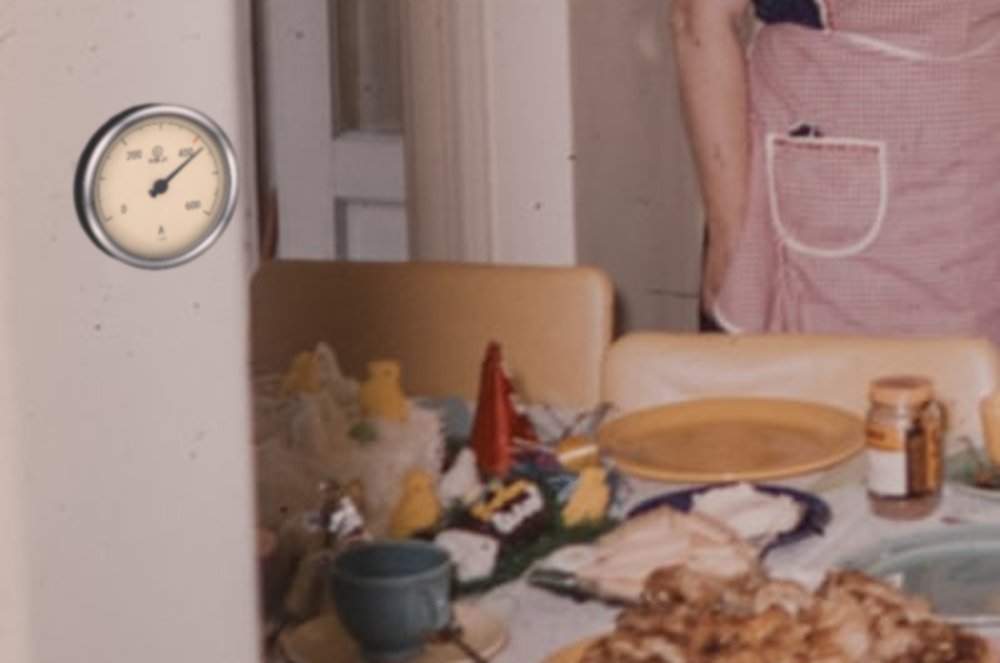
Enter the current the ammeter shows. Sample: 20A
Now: 425A
